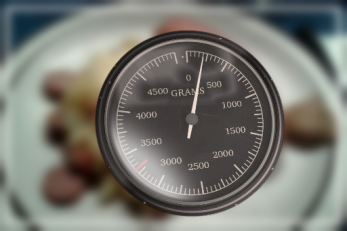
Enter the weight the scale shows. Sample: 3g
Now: 200g
